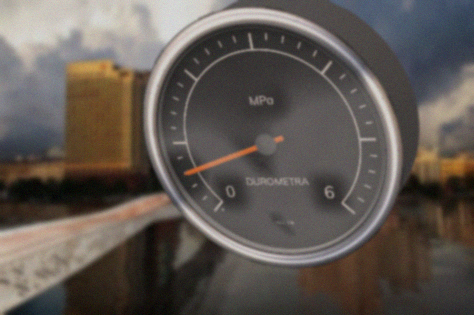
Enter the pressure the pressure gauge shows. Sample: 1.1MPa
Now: 0.6MPa
